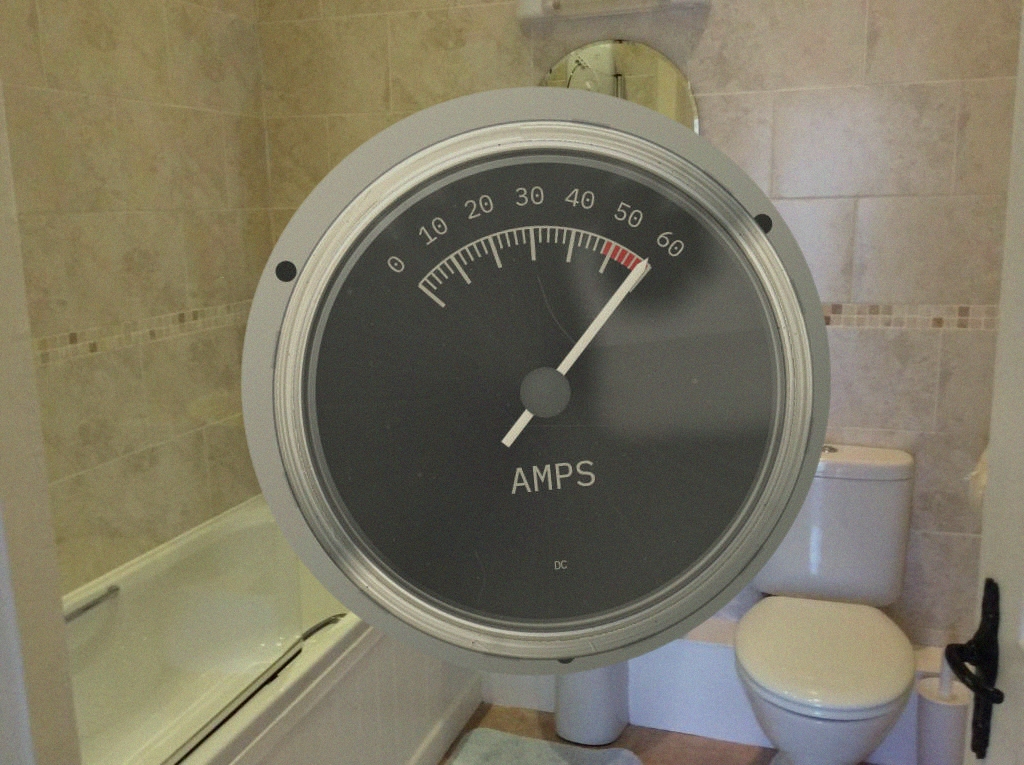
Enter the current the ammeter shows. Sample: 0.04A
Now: 58A
